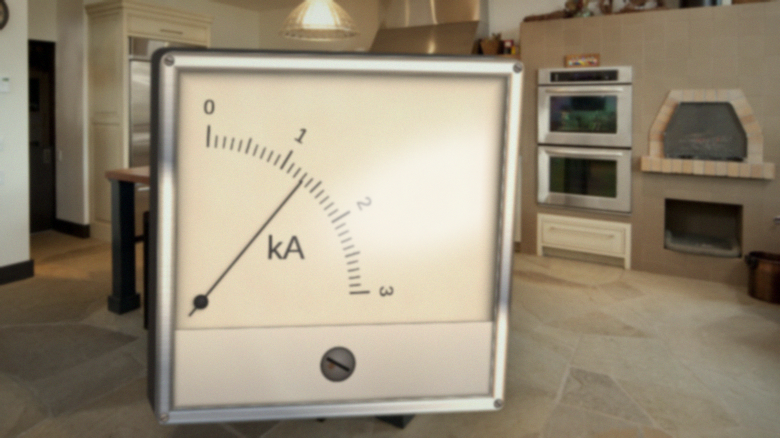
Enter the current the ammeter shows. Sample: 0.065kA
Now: 1.3kA
